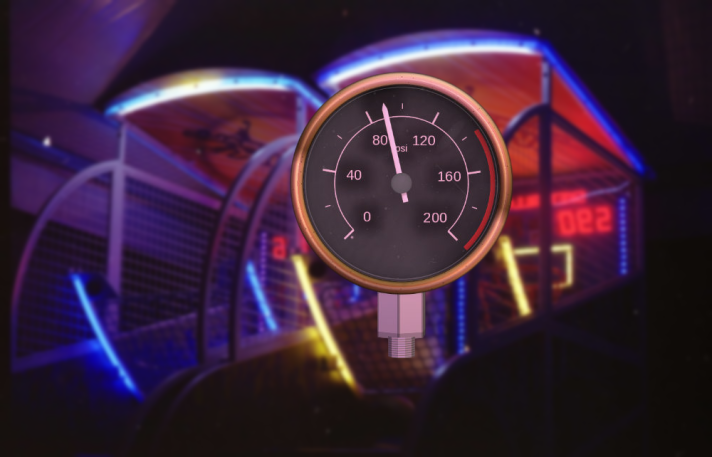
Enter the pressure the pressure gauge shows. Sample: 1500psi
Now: 90psi
